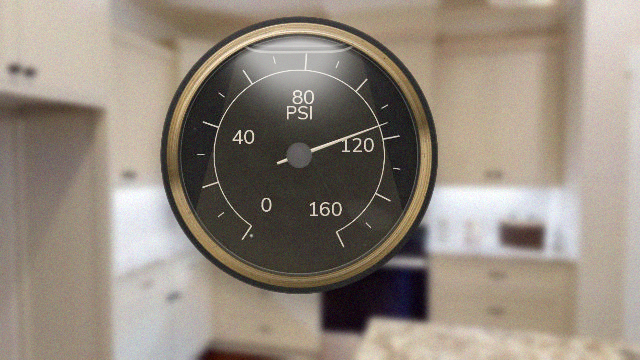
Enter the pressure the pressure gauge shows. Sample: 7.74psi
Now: 115psi
